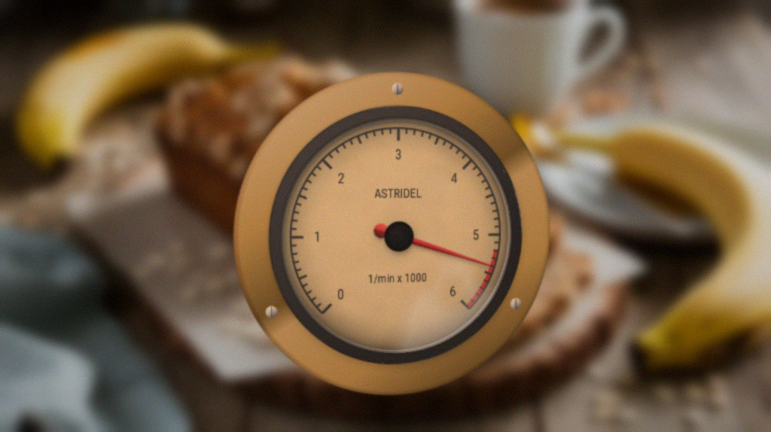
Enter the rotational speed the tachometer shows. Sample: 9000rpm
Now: 5400rpm
